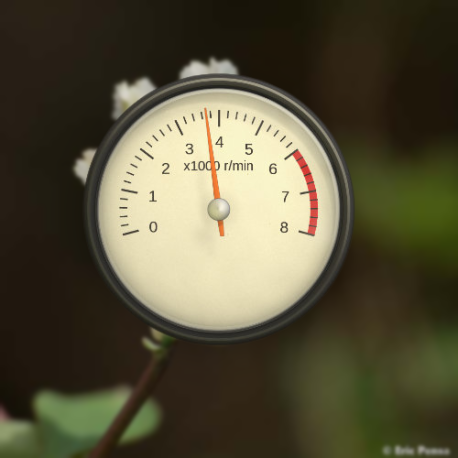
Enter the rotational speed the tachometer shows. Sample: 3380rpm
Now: 3700rpm
